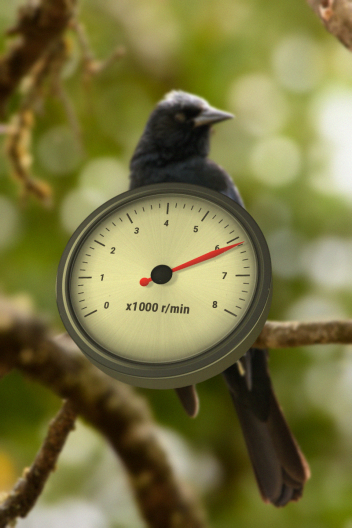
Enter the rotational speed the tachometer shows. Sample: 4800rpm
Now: 6200rpm
